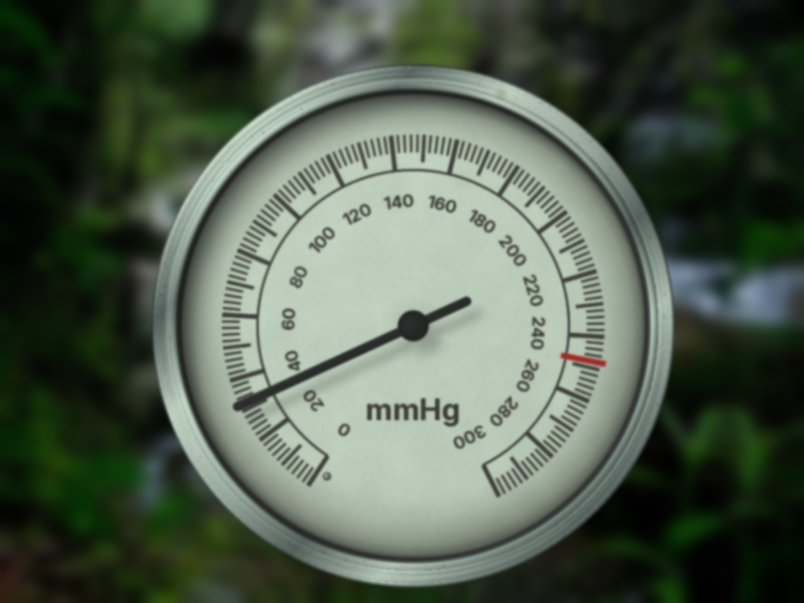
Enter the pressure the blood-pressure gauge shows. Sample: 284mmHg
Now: 32mmHg
